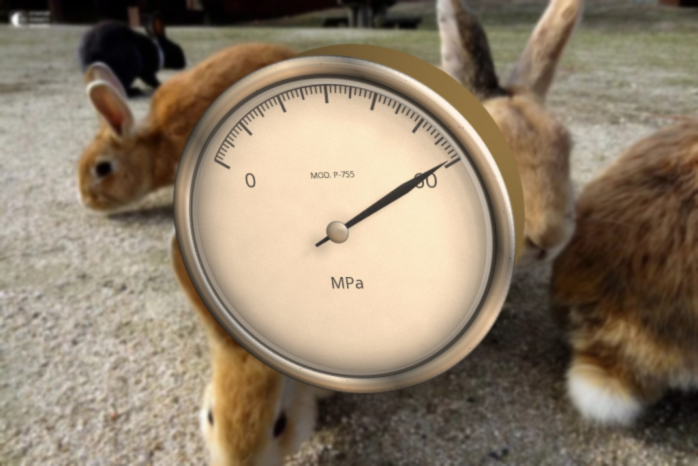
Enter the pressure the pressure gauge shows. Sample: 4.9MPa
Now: 59MPa
